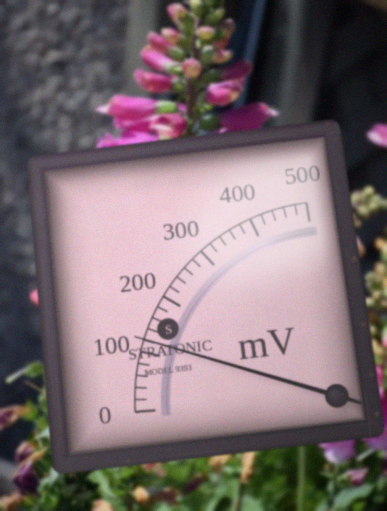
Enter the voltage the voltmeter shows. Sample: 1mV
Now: 120mV
